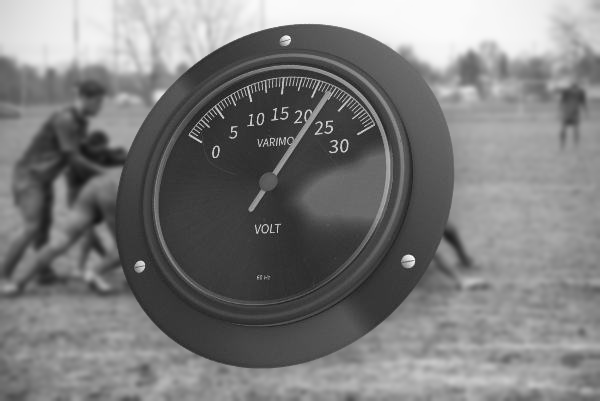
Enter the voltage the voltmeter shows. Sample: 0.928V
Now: 22.5V
